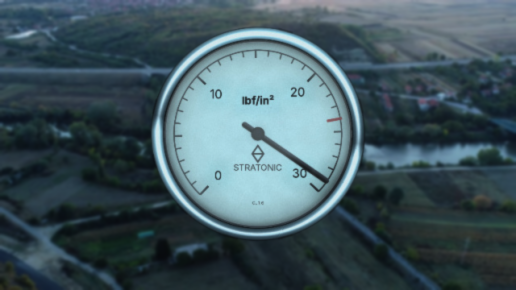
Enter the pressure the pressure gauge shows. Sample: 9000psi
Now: 29psi
